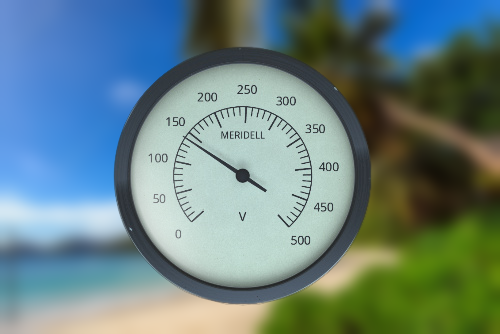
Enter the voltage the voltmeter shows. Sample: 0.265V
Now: 140V
